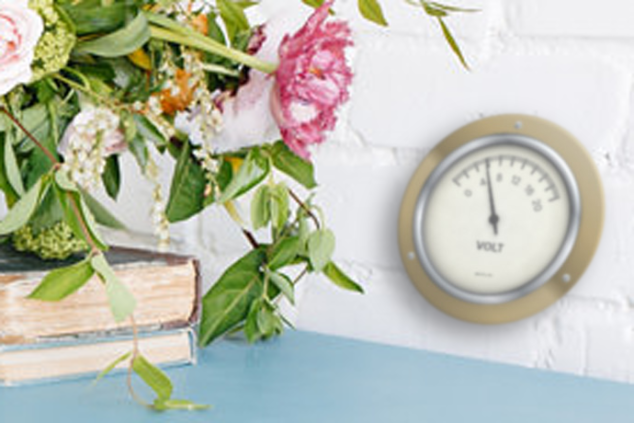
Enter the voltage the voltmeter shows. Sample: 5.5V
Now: 6V
